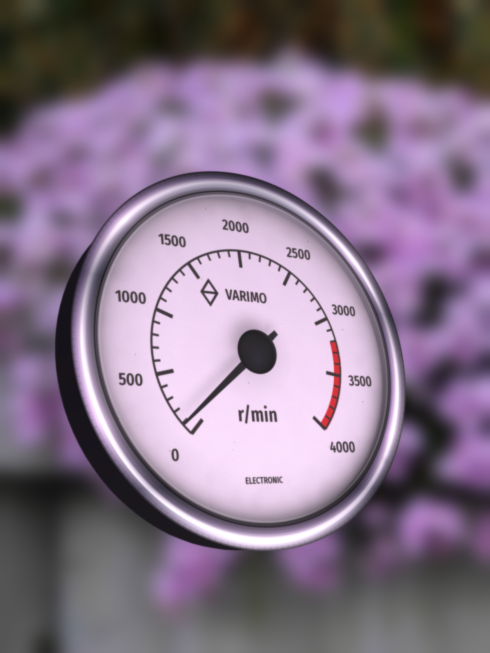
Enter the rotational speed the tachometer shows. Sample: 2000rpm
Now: 100rpm
